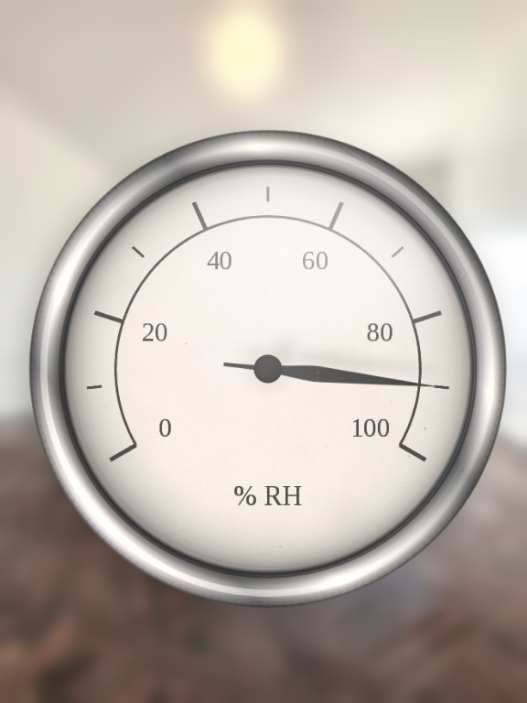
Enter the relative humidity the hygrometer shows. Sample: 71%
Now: 90%
